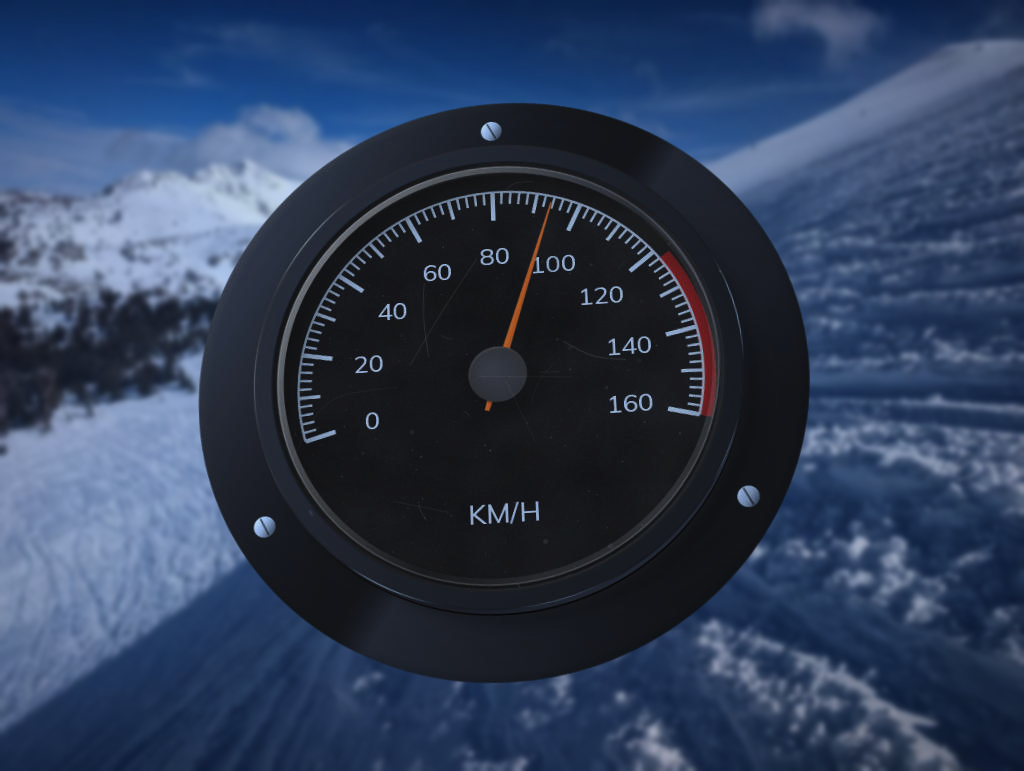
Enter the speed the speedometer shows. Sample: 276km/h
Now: 94km/h
